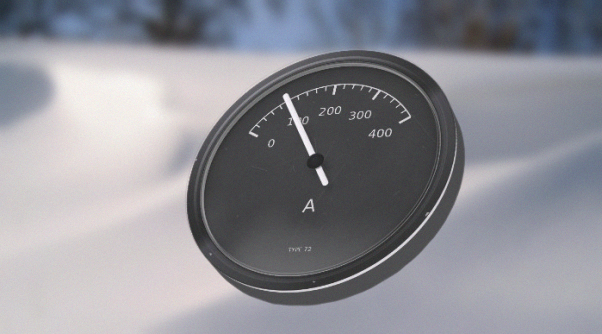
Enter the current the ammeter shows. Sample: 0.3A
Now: 100A
